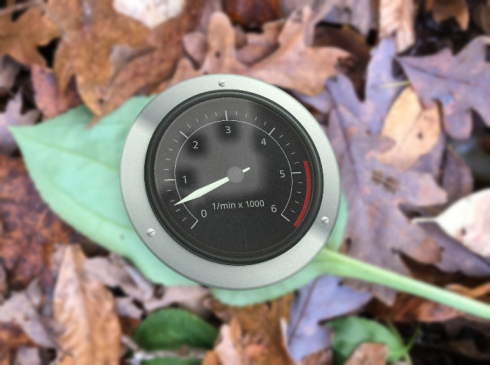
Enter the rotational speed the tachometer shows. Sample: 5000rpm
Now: 500rpm
